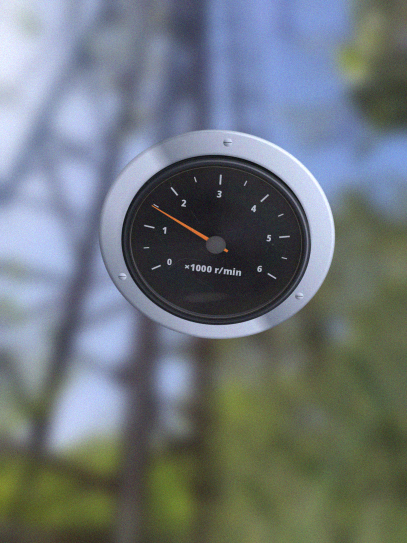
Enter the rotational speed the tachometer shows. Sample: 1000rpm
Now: 1500rpm
